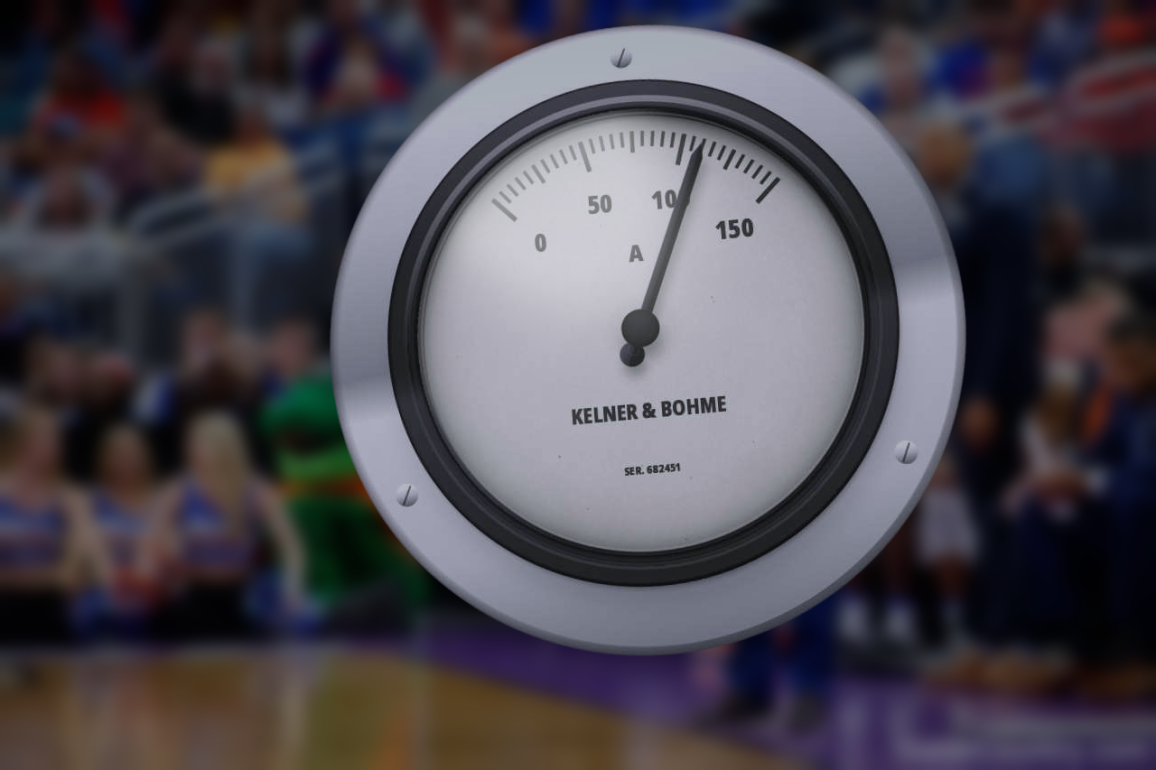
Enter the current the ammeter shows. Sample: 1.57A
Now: 110A
